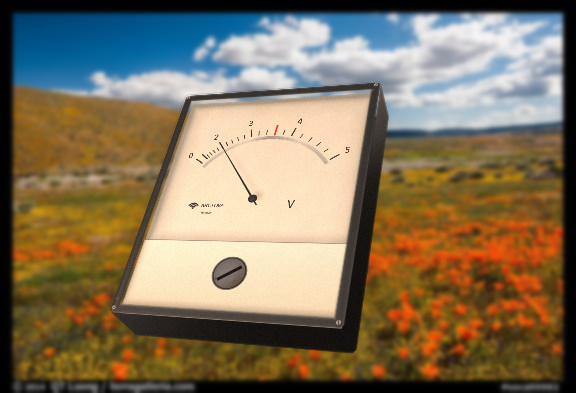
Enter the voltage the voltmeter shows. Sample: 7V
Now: 2V
